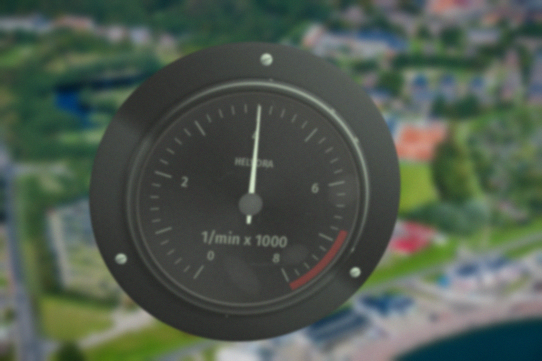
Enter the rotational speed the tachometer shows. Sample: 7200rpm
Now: 4000rpm
